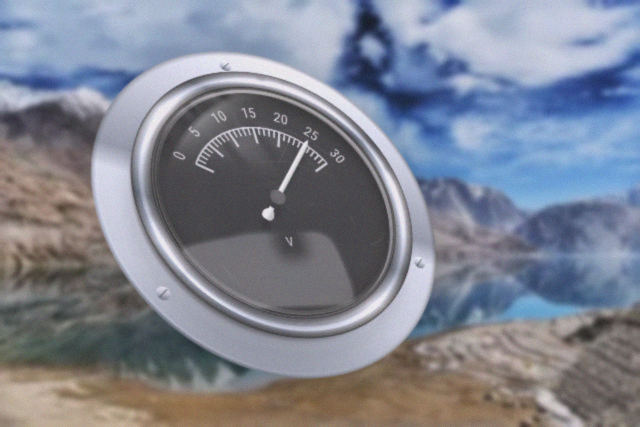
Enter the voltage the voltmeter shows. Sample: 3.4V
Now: 25V
